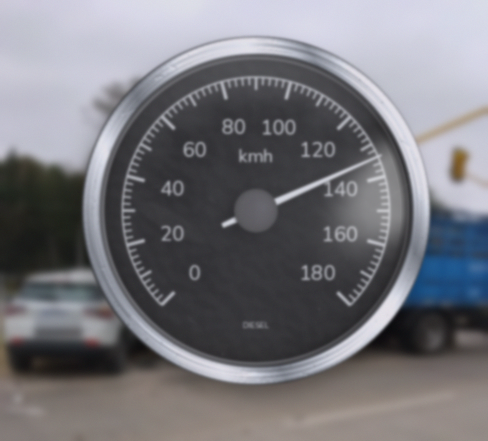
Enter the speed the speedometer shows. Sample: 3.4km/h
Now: 134km/h
